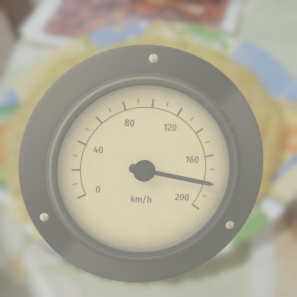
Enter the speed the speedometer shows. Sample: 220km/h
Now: 180km/h
